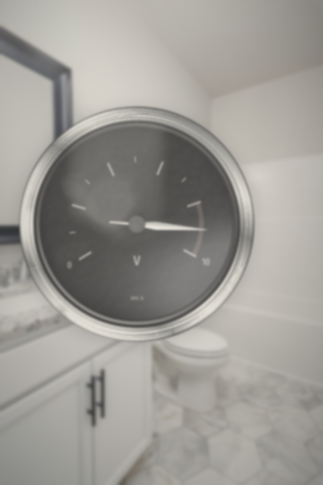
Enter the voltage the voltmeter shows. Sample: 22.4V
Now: 9V
